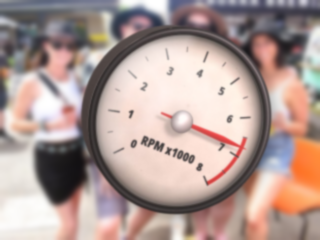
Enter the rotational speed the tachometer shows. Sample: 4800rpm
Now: 6750rpm
